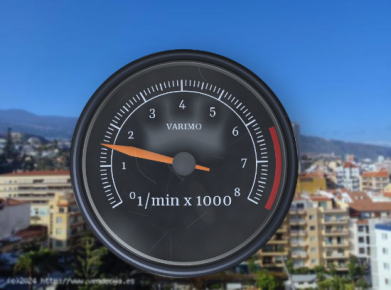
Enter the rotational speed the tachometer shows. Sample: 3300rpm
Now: 1500rpm
